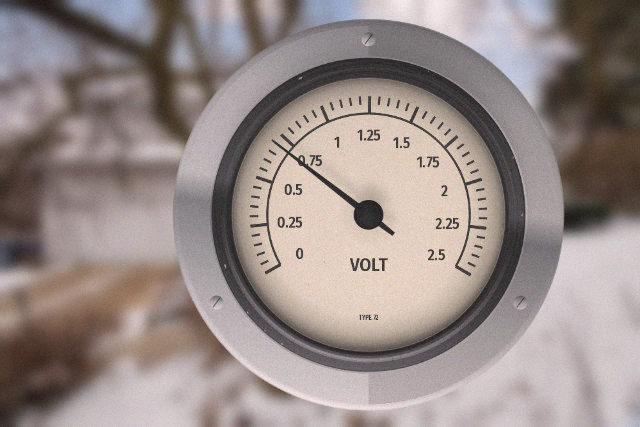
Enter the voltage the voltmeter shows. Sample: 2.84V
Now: 0.7V
